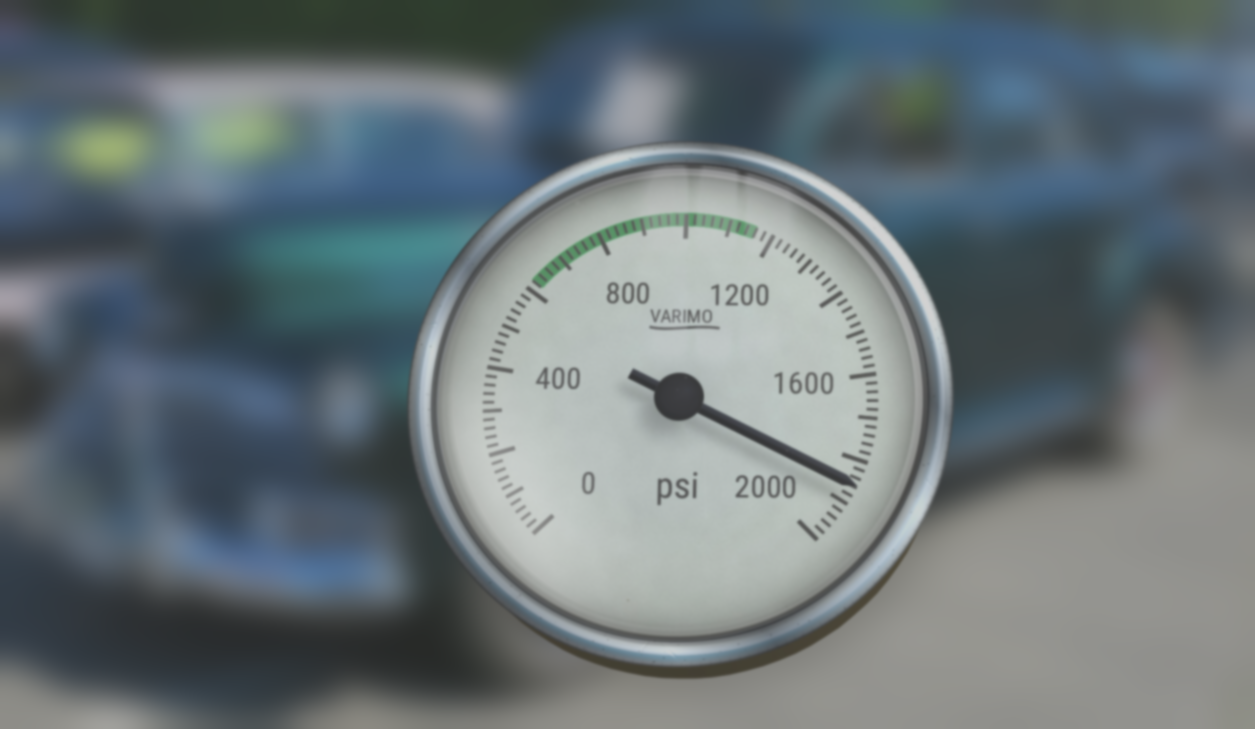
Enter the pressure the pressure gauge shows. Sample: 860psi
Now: 1860psi
